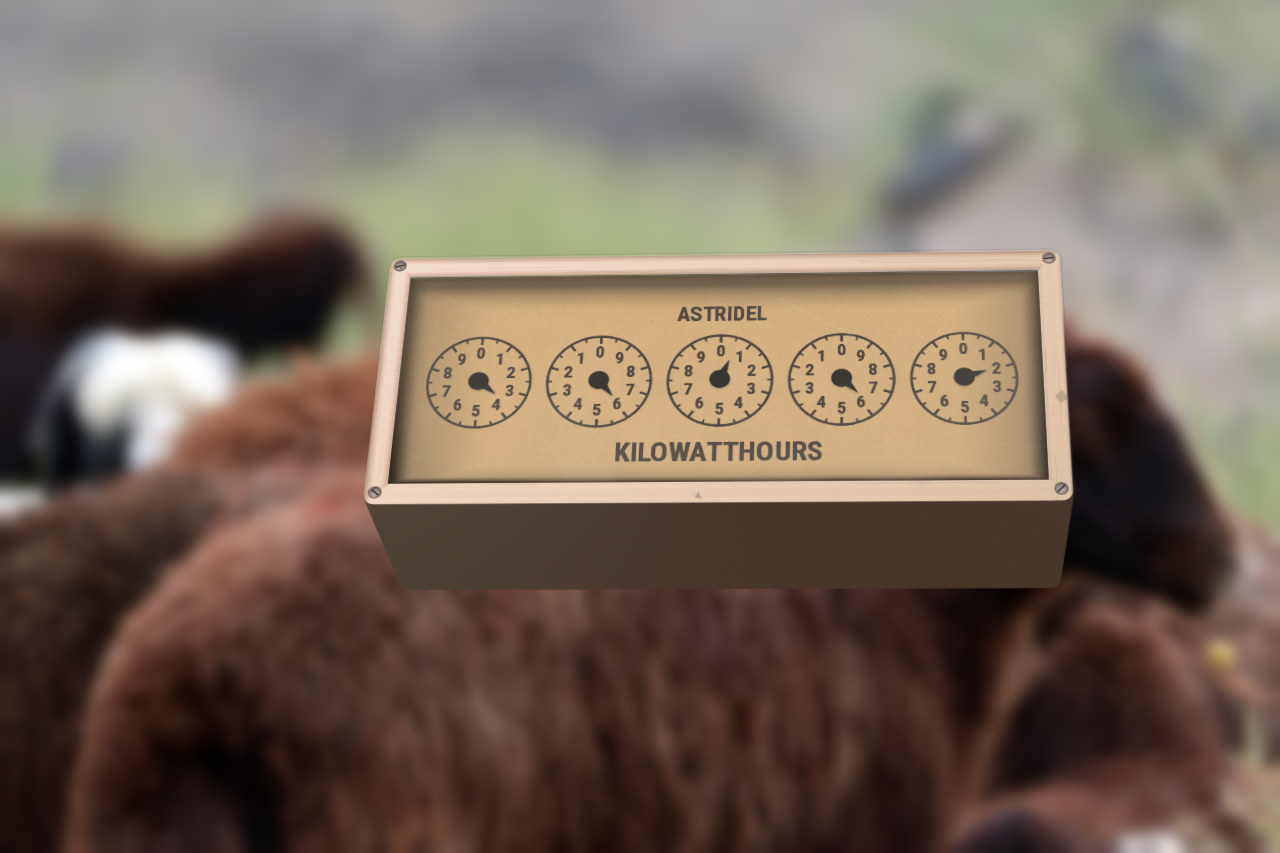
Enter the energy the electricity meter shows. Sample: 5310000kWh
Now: 36062kWh
